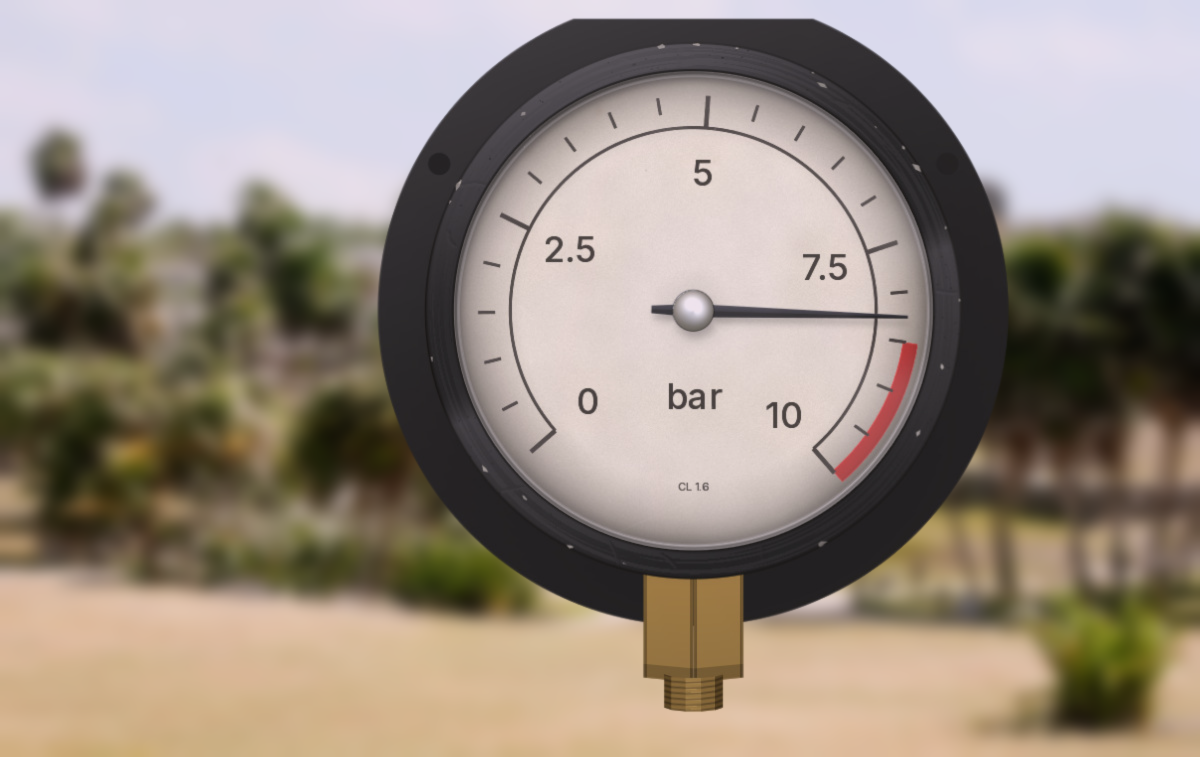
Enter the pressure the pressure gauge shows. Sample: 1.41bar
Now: 8.25bar
